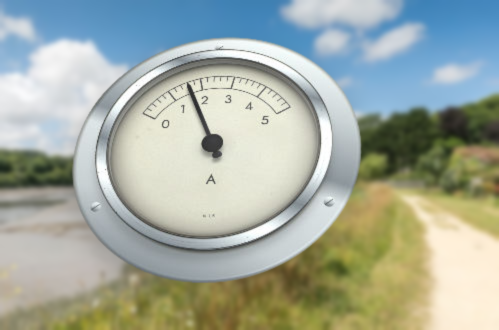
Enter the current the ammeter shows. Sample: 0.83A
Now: 1.6A
